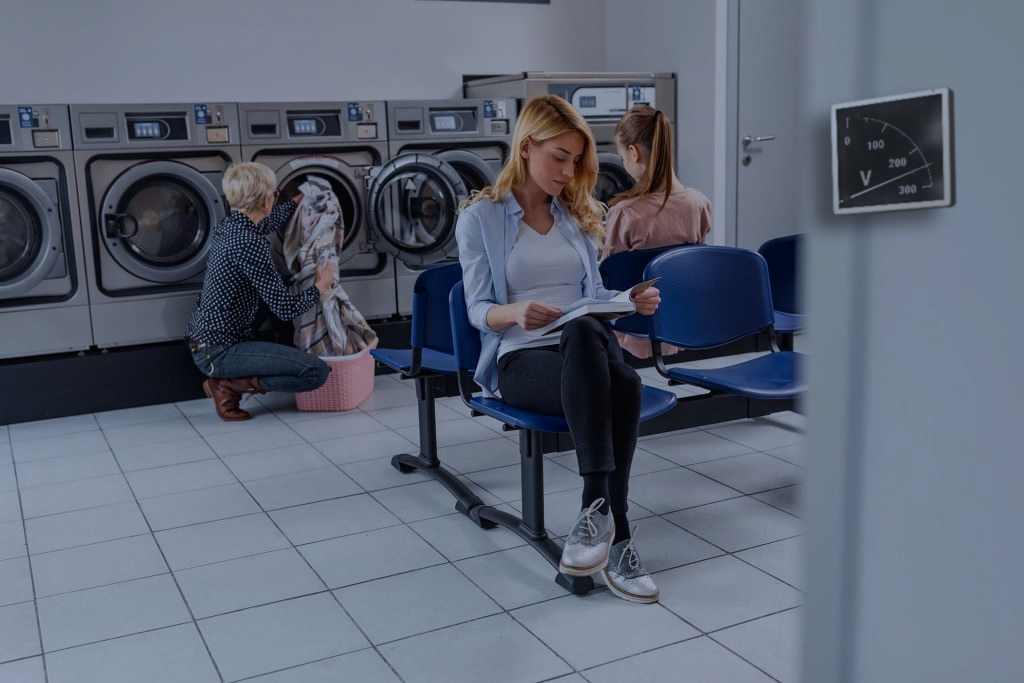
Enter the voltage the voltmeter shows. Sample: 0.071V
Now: 250V
